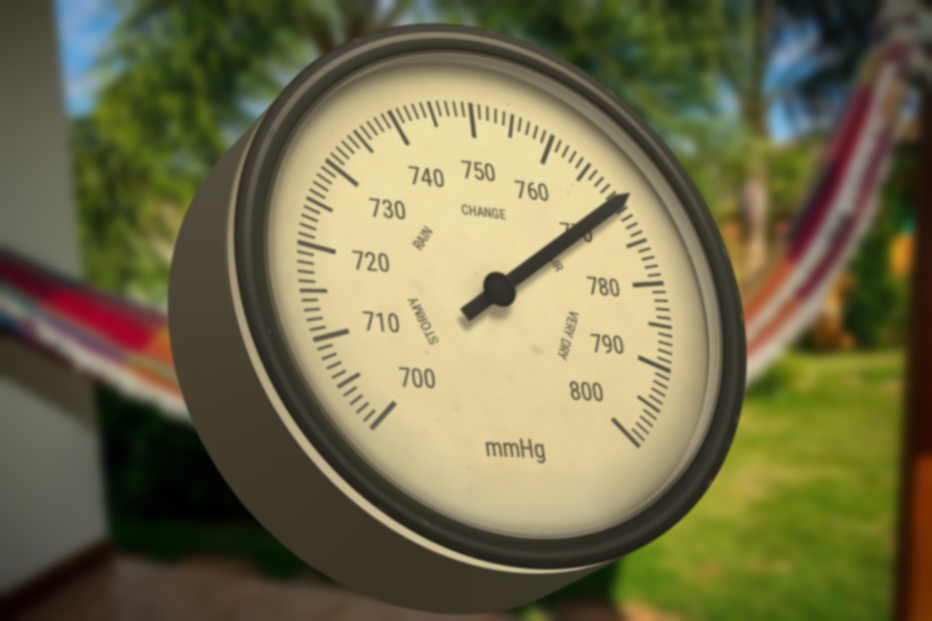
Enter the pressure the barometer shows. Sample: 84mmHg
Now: 770mmHg
